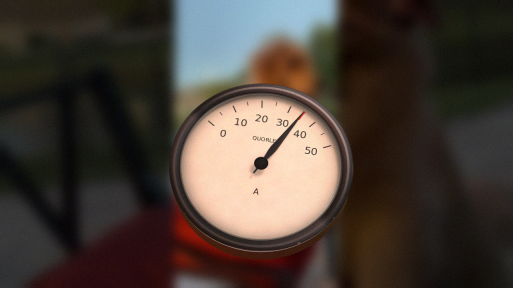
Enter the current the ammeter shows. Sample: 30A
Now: 35A
